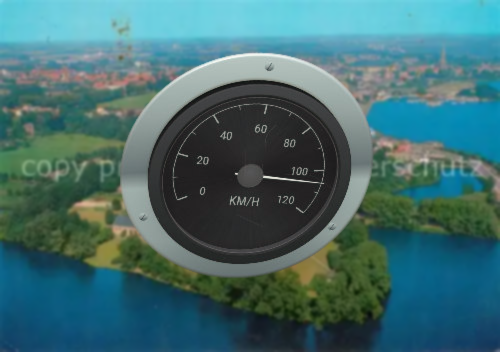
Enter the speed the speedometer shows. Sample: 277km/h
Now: 105km/h
